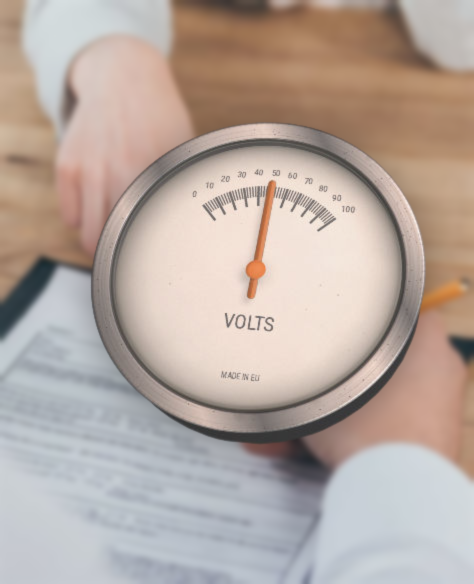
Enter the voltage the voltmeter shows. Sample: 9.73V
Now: 50V
